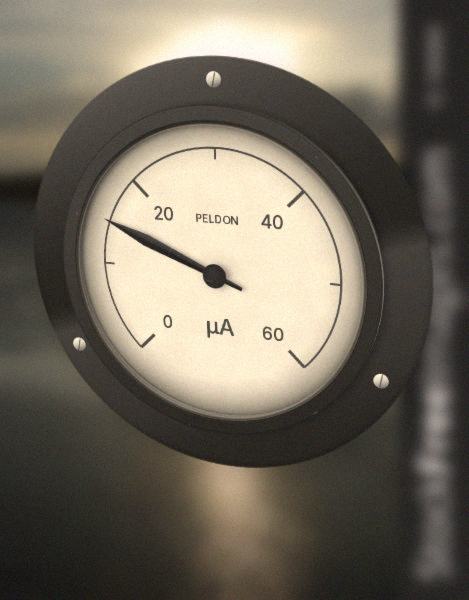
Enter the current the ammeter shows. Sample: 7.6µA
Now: 15µA
